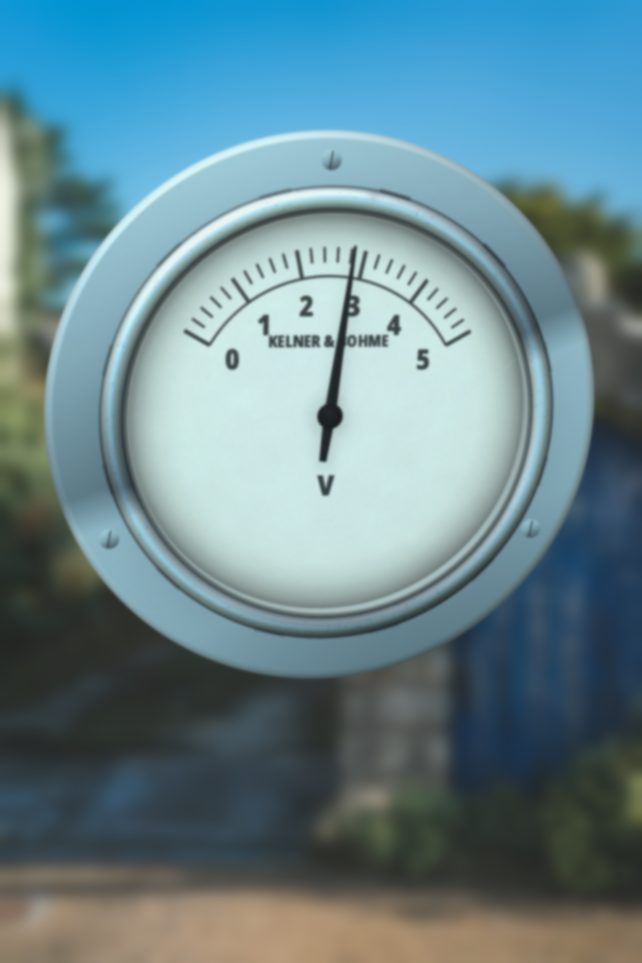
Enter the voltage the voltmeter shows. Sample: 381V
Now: 2.8V
